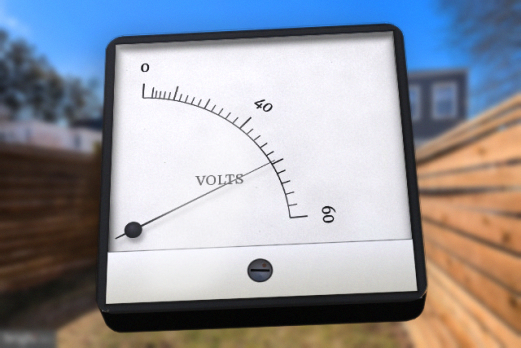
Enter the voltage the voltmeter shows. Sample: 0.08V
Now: 50V
